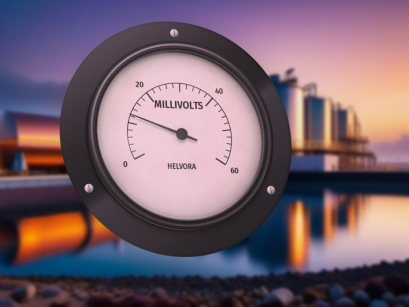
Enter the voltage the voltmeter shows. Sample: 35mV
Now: 12mV
